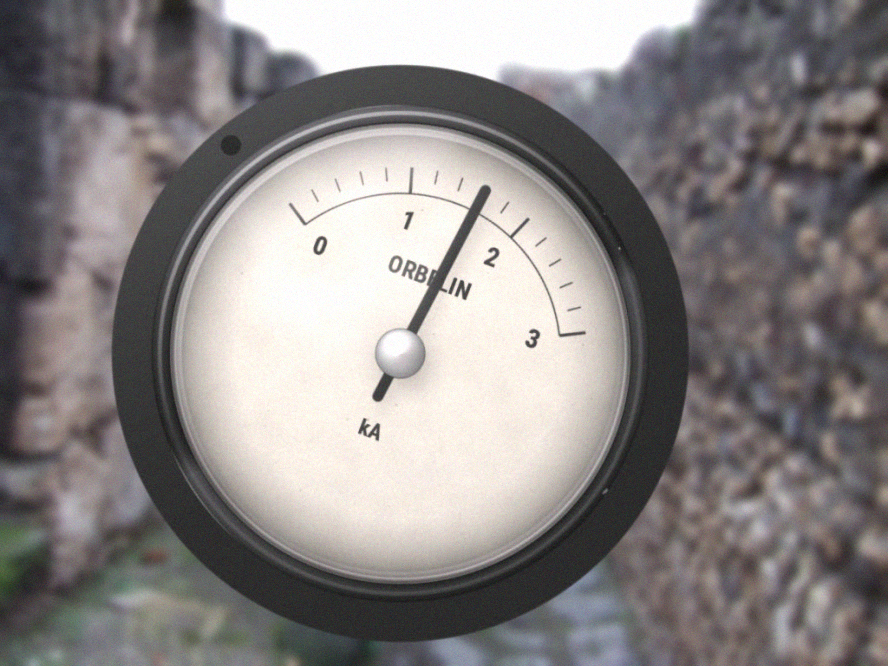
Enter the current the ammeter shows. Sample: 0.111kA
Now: 1.6kA
